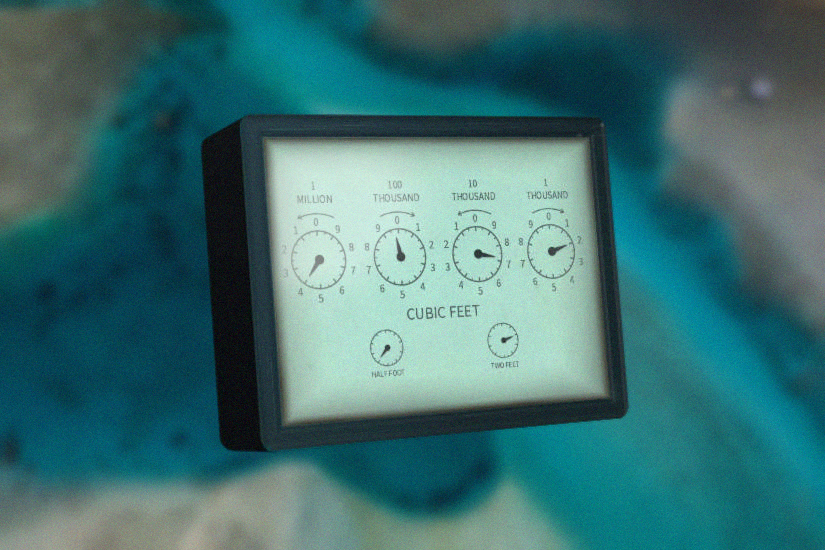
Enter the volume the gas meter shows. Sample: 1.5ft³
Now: 397200ft³
